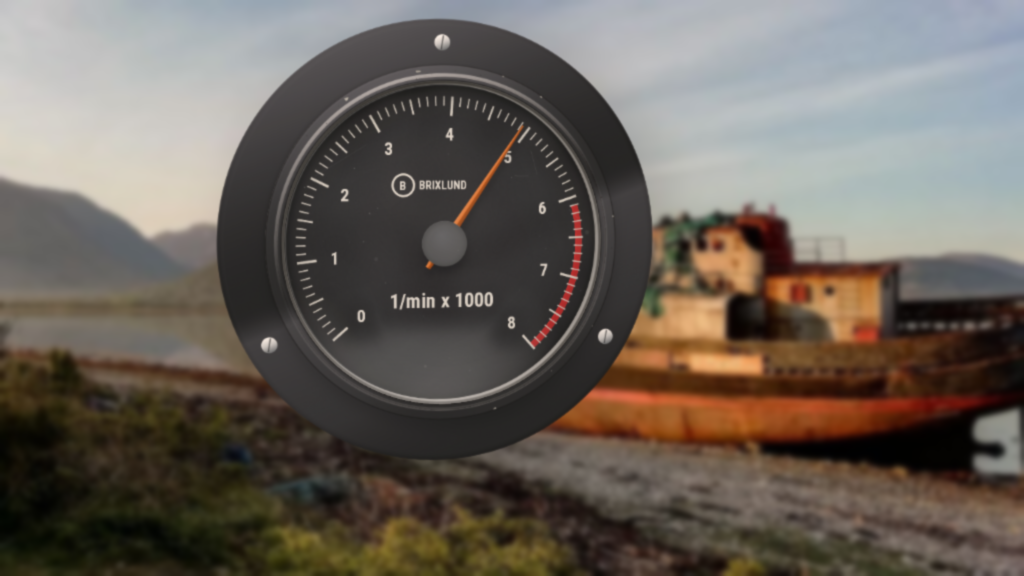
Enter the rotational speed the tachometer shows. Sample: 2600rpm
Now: 4900rpm
